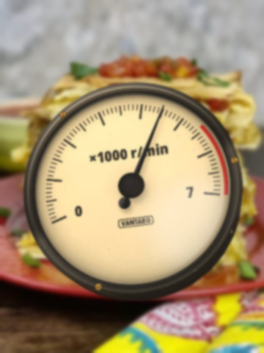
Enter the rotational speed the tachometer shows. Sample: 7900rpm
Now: 4500rpm
